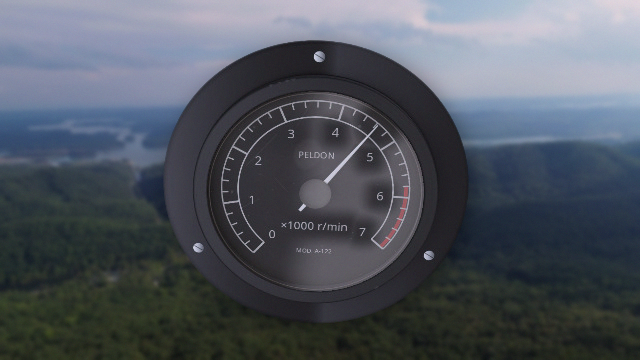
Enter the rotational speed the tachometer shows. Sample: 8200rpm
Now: 4600rpm
